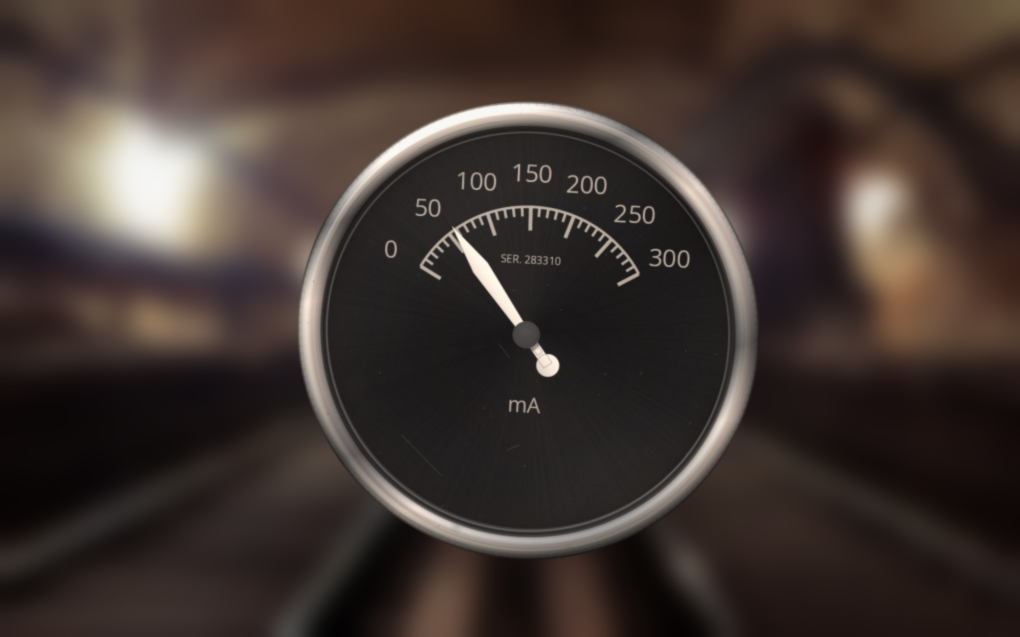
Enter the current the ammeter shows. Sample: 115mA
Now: 60mA
